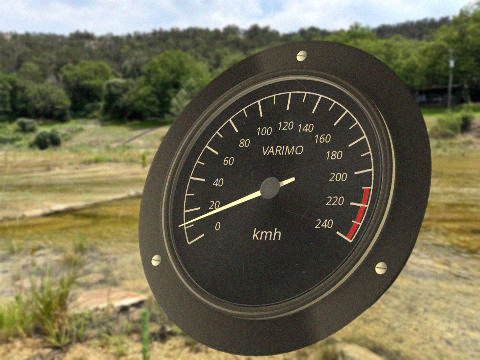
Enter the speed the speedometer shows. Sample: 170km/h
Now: 10km/h
